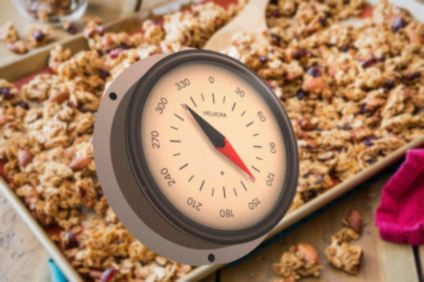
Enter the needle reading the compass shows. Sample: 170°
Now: 135°
